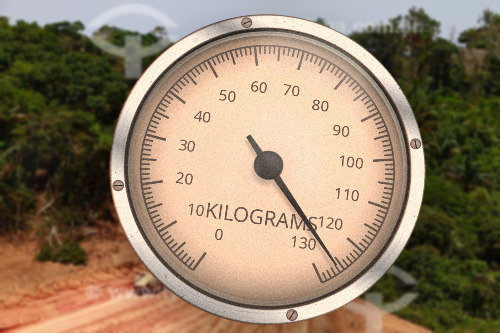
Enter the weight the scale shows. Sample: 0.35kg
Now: 126kg
